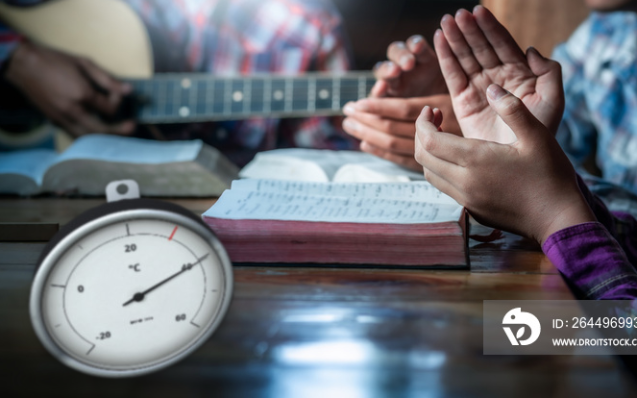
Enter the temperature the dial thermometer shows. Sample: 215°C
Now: 40°C
